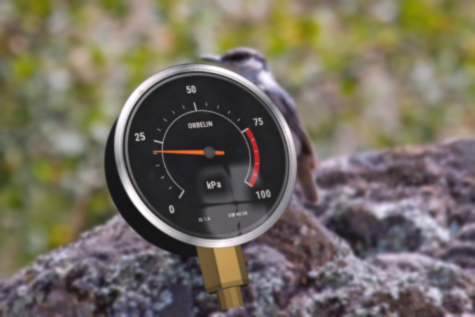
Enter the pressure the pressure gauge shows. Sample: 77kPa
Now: 20kPa
